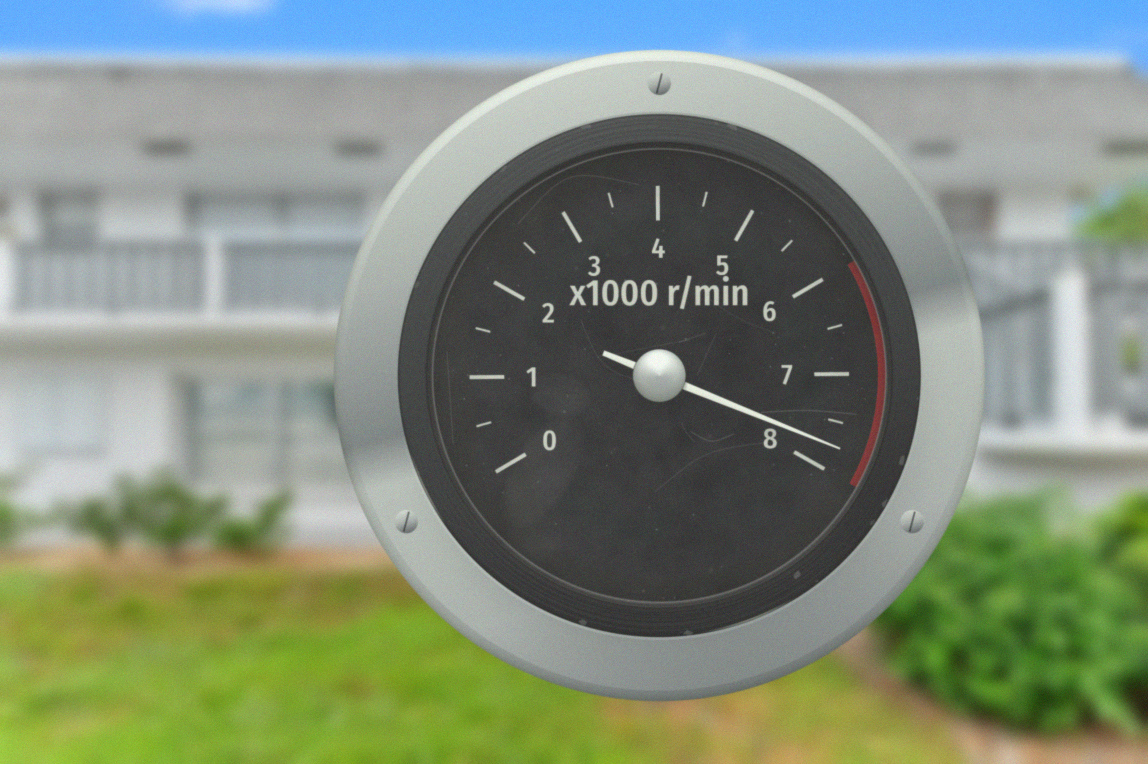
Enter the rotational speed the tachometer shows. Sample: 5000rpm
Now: 7750rpm
